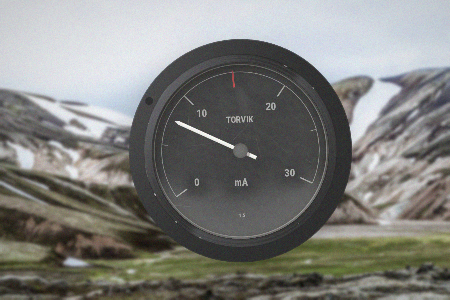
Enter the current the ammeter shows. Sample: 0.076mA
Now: 7.5mA
